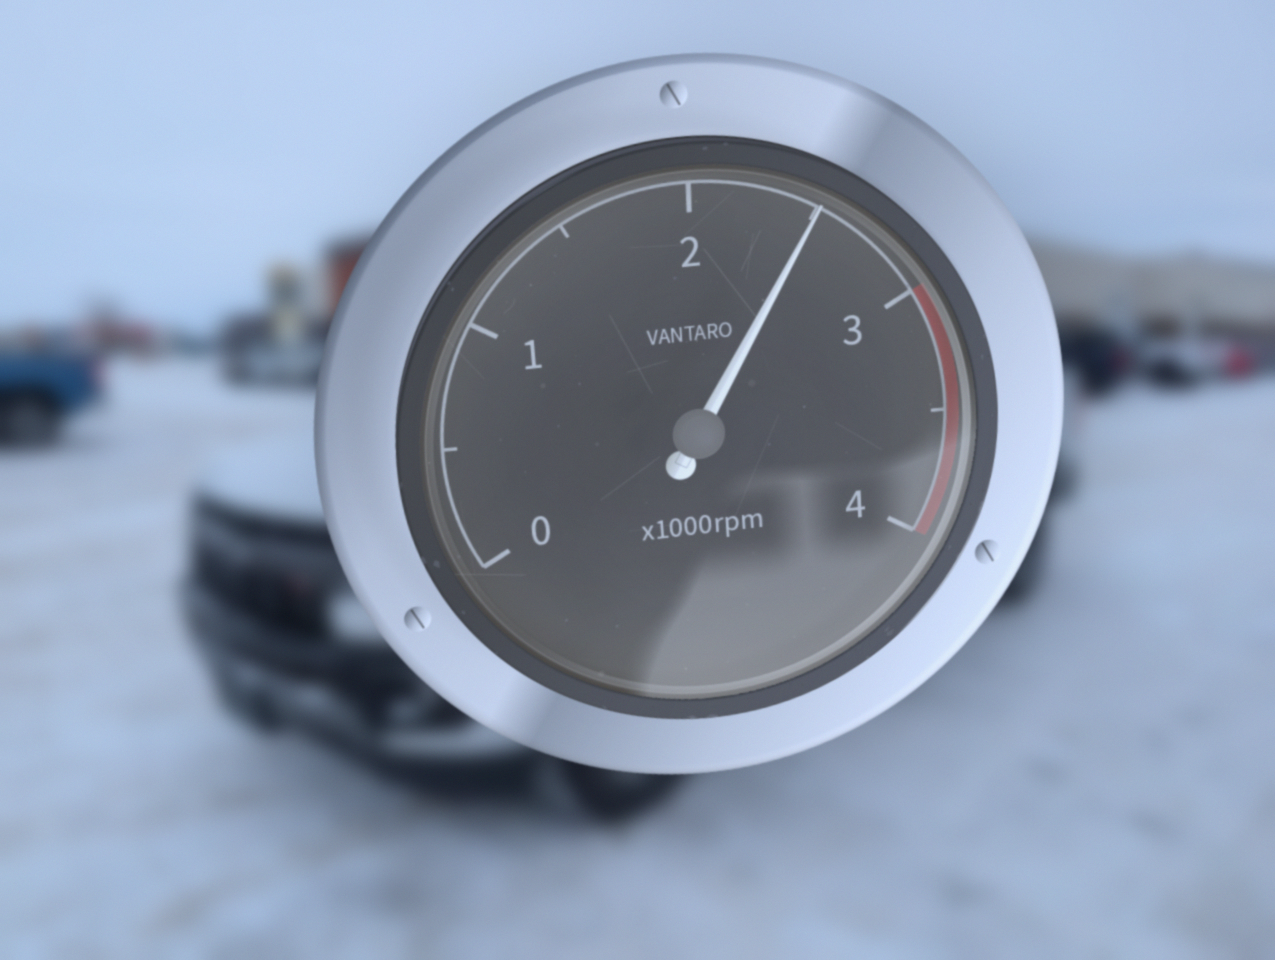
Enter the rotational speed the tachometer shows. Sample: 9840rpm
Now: 2500rpm
